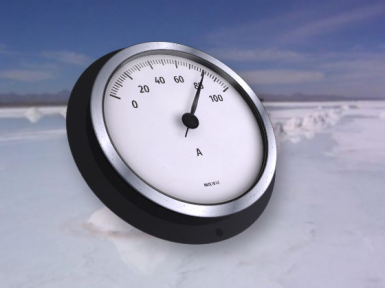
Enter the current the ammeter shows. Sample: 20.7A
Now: 80A
